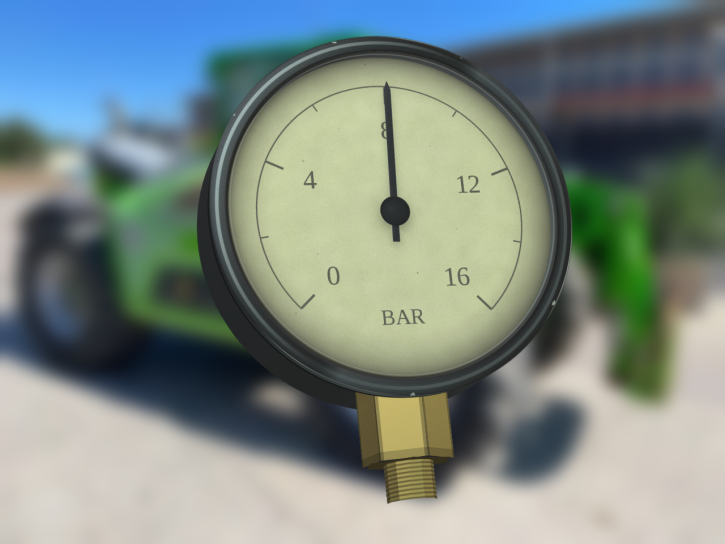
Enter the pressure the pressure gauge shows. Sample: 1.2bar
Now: 8bar
